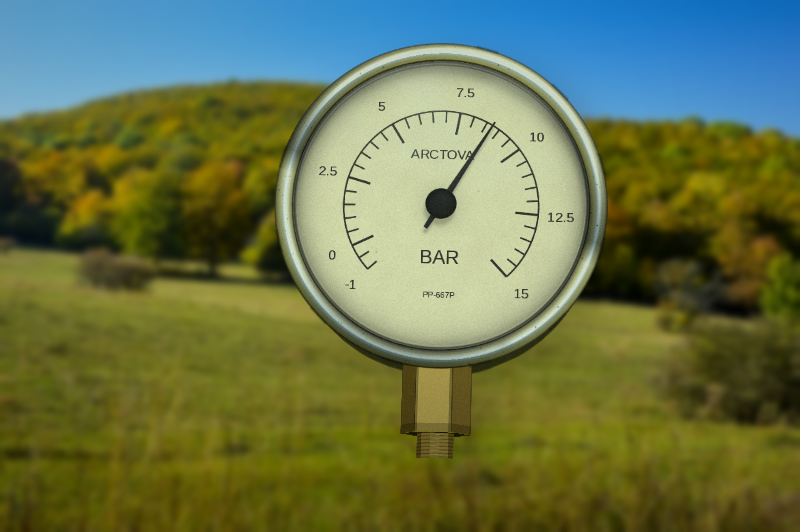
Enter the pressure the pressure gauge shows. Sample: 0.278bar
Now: 8.75bar
